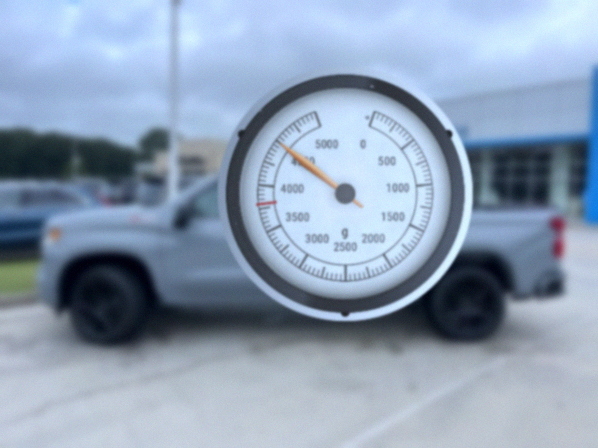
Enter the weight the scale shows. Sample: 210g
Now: 4500g
